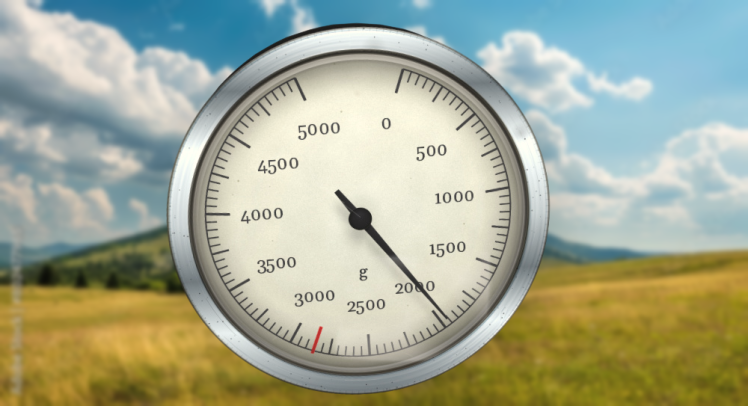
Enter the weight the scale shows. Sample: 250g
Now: 1950g
